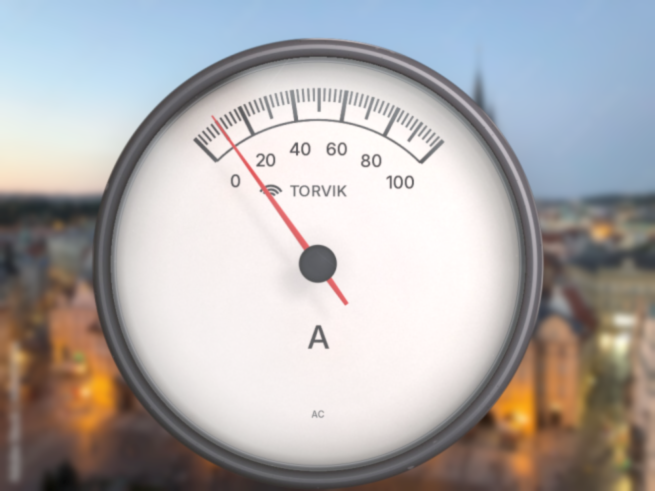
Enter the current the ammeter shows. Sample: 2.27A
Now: 10A
